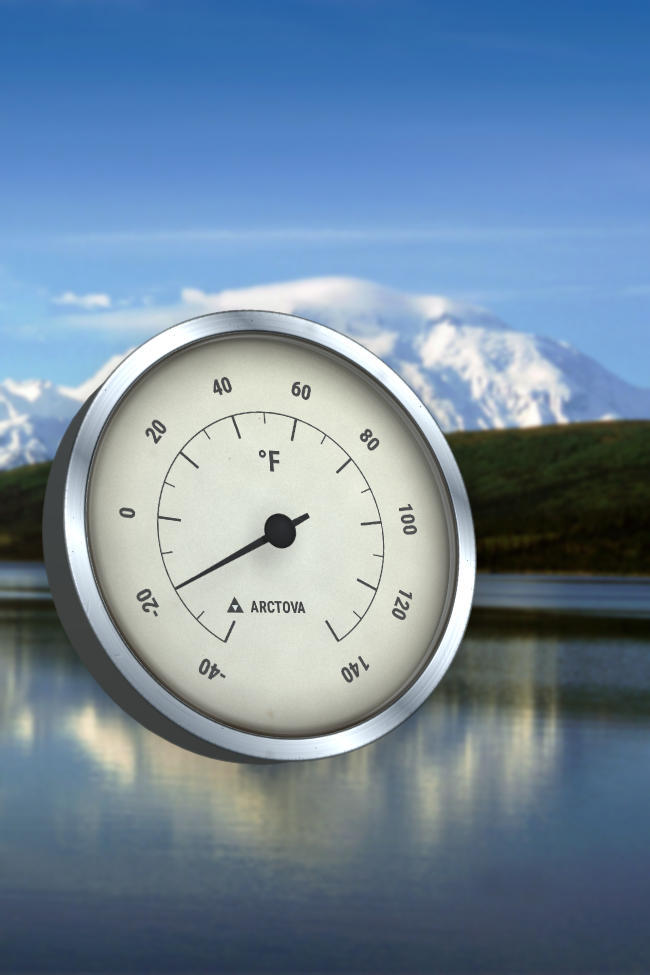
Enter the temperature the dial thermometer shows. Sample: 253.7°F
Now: -20°F
